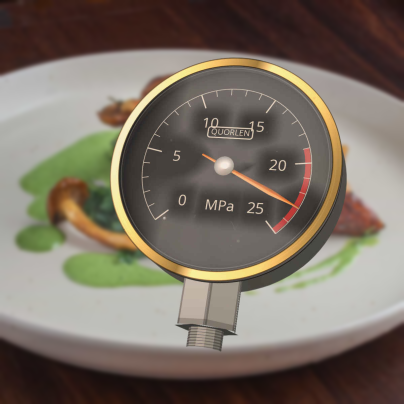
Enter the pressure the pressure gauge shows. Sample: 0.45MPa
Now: 23MPa
